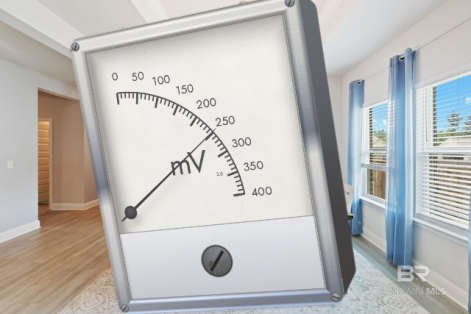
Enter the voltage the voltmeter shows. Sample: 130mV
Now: 250mV
